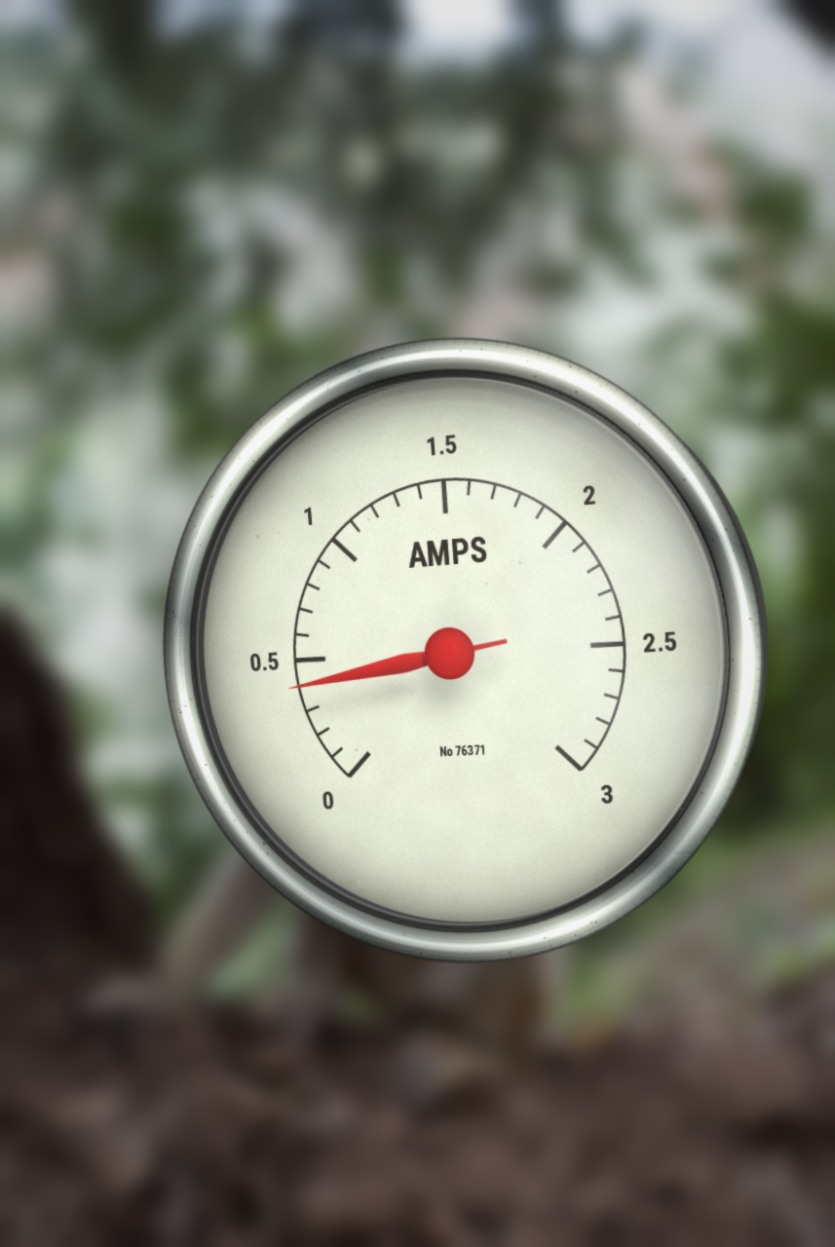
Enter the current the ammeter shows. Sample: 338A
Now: 0.4A
